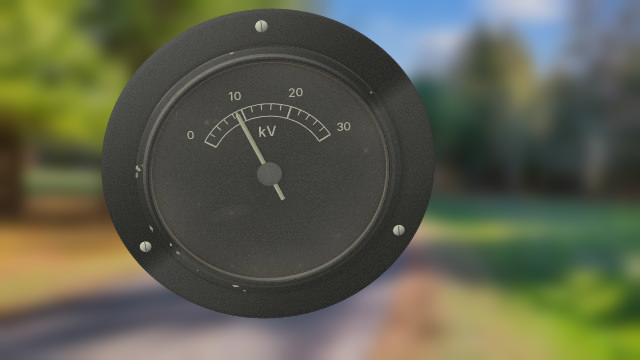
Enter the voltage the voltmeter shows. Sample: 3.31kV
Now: 9kV
